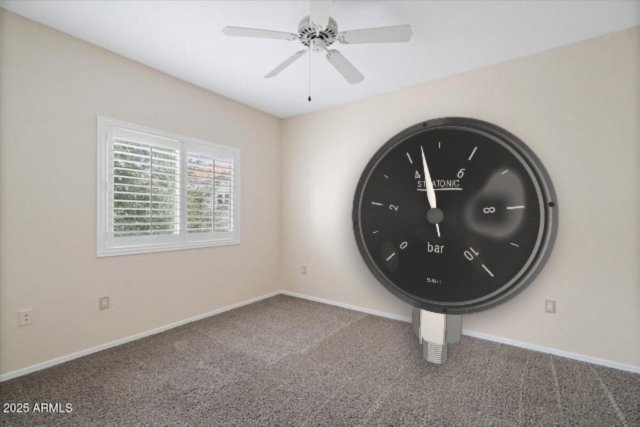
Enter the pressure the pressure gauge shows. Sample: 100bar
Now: 4.5bar
